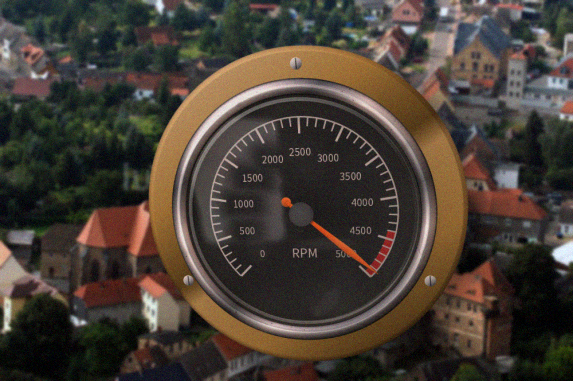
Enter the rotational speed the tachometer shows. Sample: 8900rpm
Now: 4900rpm
